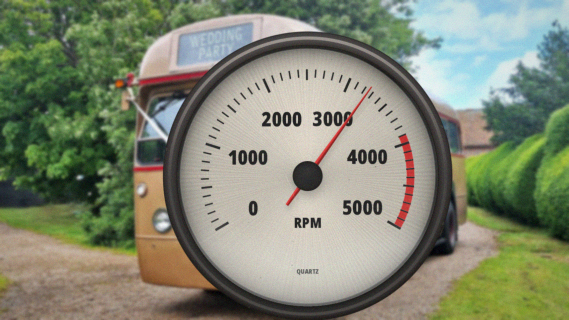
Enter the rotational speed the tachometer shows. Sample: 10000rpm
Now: 3250rpm
